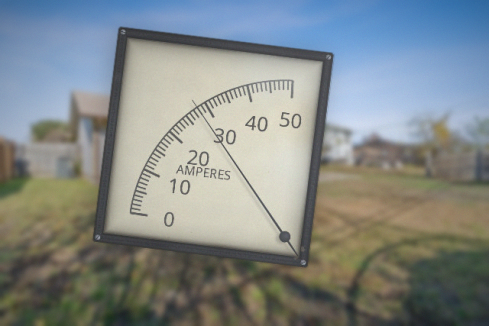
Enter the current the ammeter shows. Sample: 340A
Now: 28A
